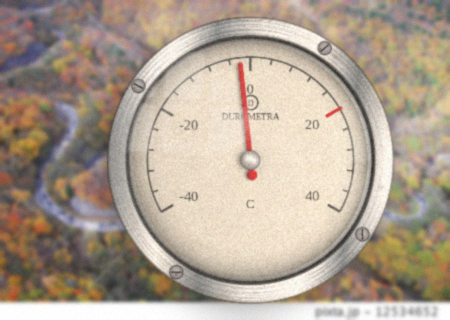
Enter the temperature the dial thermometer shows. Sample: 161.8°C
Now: -2°C
